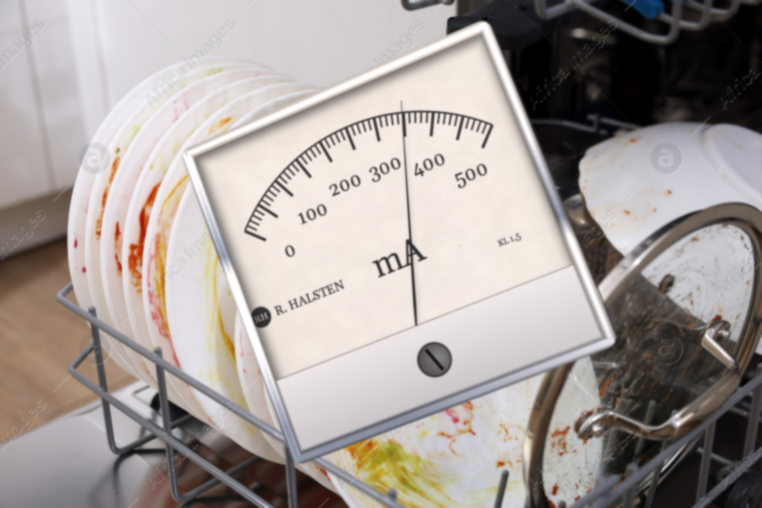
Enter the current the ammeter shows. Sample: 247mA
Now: 350mA
